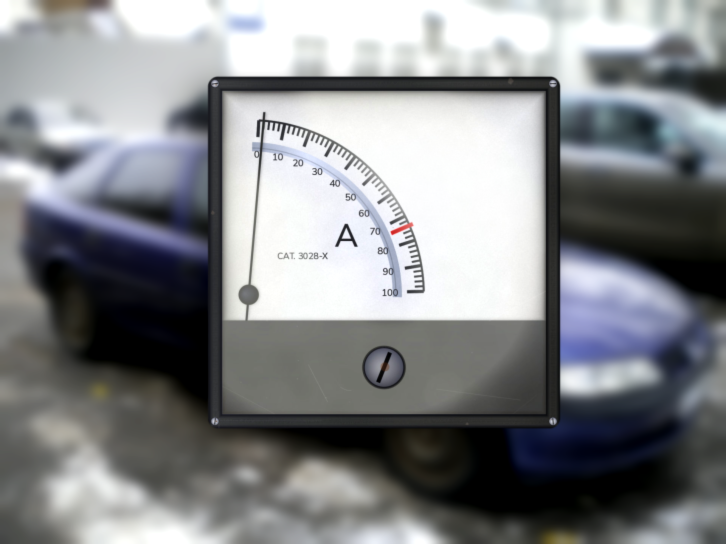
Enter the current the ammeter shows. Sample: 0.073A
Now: 2A
